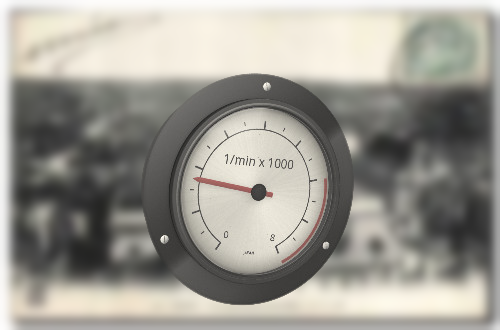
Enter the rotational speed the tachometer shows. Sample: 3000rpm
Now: 1750rpm
